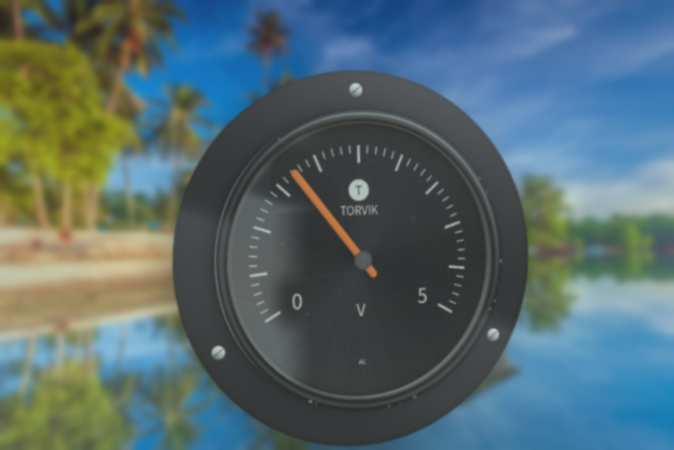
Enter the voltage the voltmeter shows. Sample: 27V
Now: 1.7V
